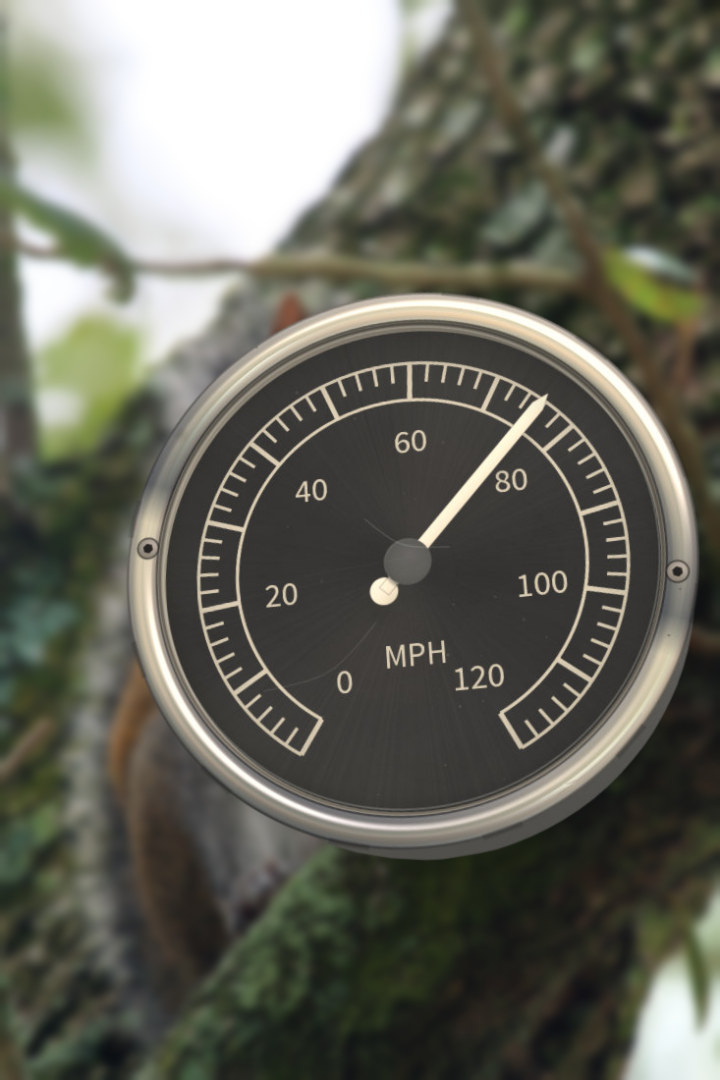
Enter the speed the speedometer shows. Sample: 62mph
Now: 76mph
